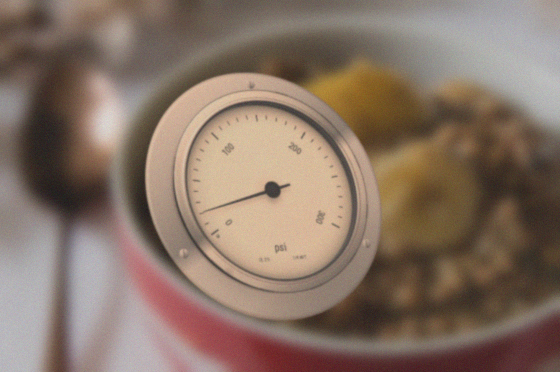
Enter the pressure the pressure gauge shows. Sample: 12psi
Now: 20psi
